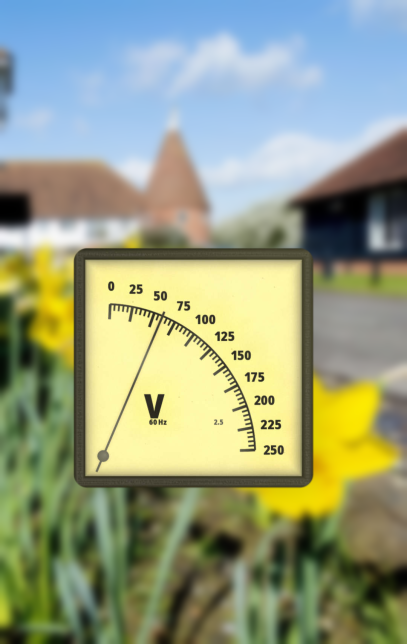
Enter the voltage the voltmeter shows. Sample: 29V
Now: 60V
